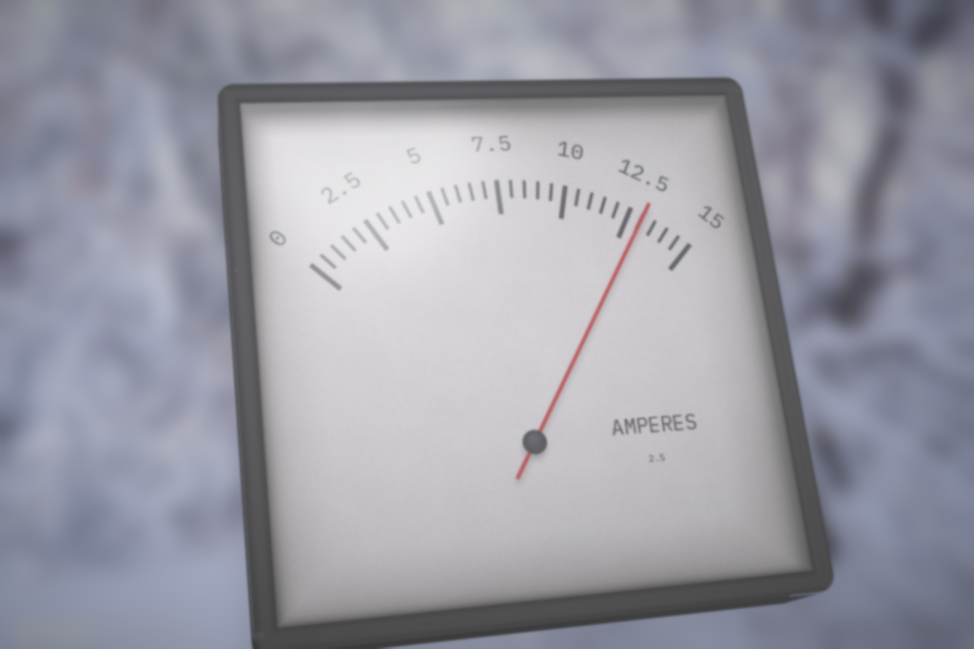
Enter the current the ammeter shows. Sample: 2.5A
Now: 13A
